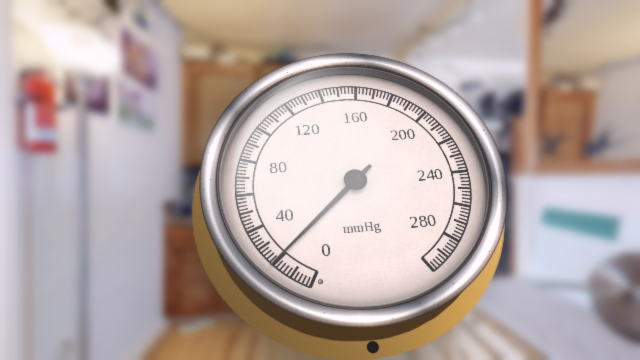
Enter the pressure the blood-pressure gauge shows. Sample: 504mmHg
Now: 20mmHg
